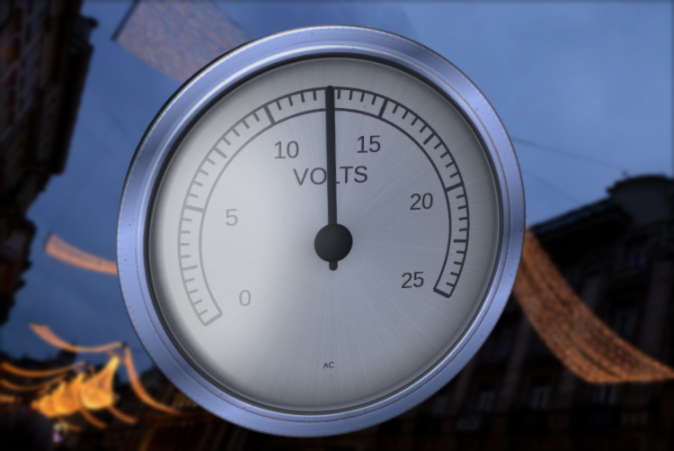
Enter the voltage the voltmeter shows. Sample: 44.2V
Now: 12.5V
